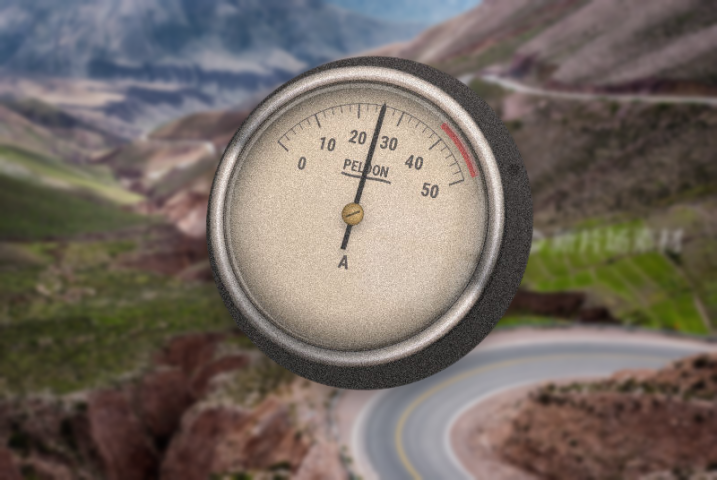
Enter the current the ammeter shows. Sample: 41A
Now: 26A
